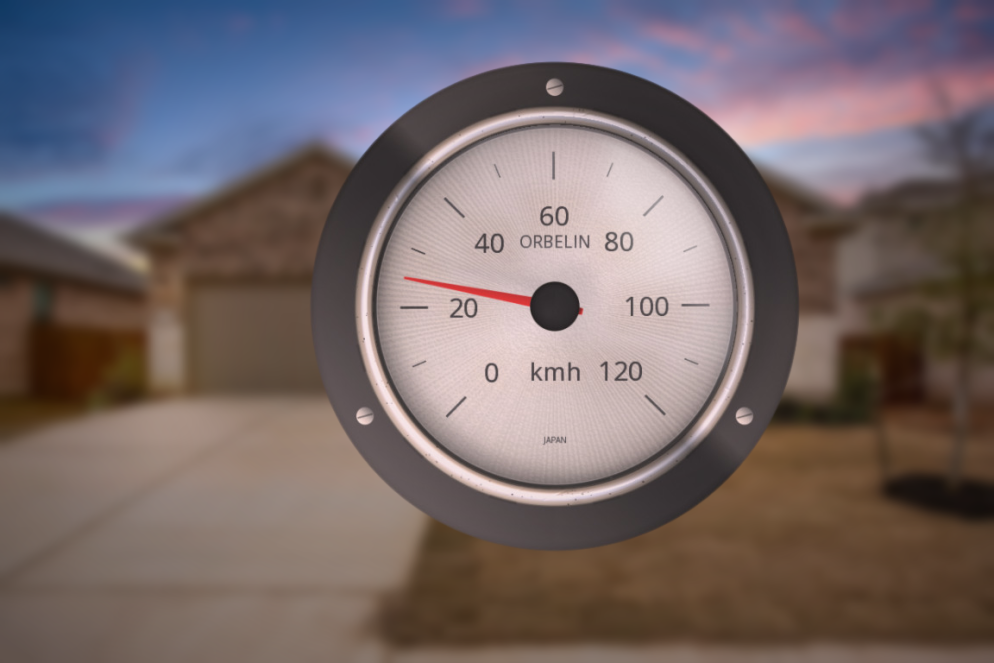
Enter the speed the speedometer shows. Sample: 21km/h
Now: 25km/h
